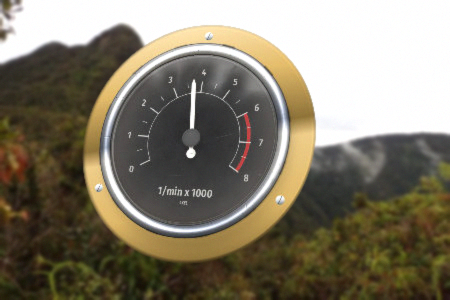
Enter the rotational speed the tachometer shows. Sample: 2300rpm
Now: 3750rpm
